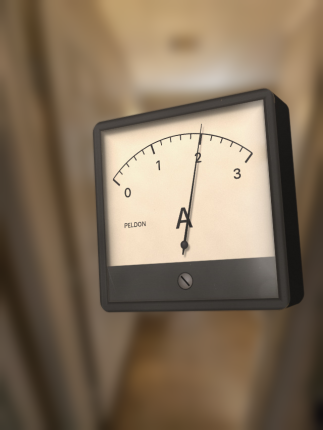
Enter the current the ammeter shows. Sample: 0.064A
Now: 2A
